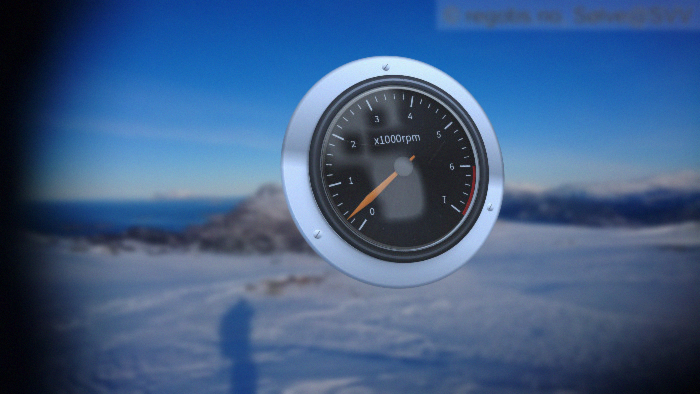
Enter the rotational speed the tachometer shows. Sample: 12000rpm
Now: 300rpm
